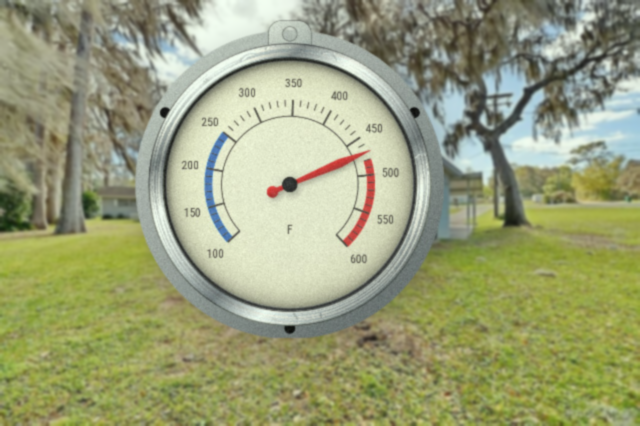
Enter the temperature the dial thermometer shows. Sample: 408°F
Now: 470°F
